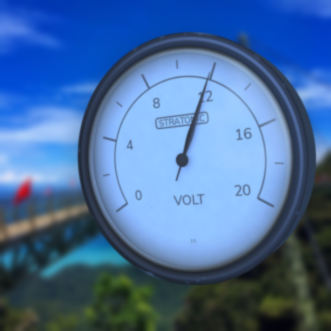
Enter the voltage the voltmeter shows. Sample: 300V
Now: 12V
